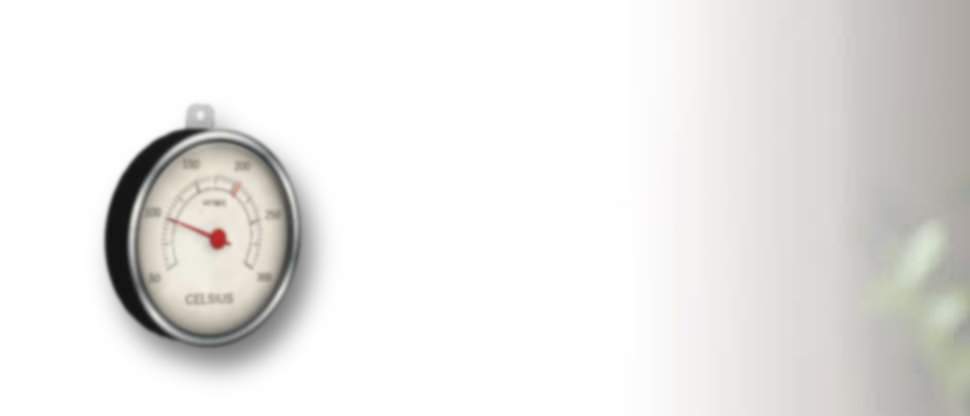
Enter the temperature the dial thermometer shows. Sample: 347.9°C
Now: 100°C
